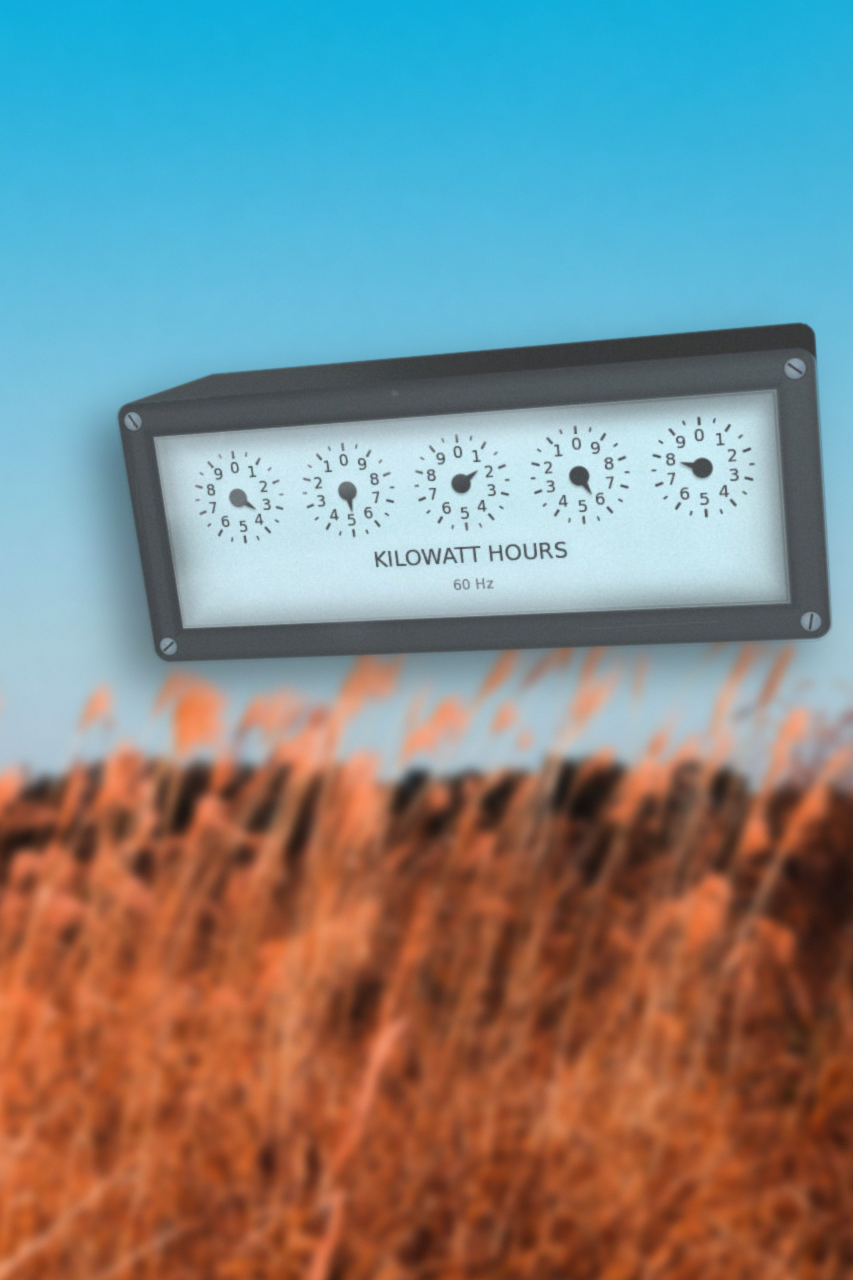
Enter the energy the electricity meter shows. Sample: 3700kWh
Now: 35158kWh
